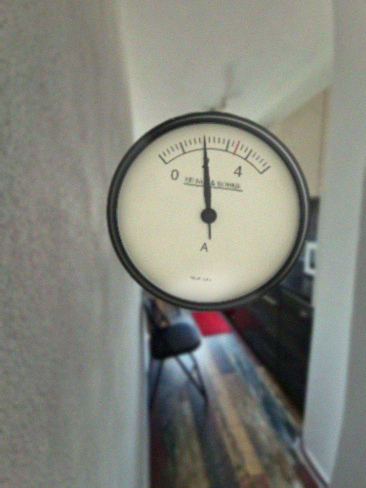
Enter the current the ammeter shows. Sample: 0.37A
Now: 2A
